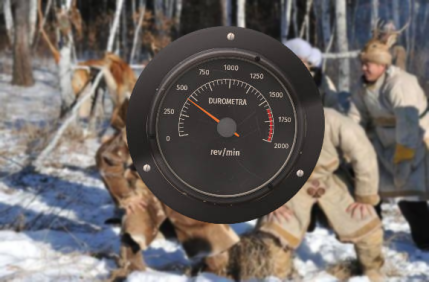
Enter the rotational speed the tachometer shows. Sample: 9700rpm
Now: 450rpm
